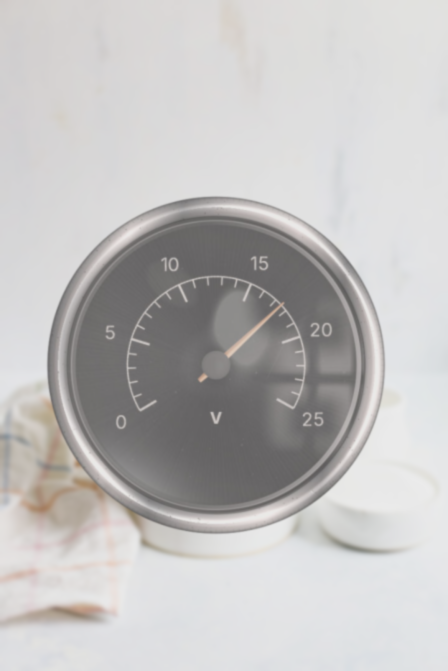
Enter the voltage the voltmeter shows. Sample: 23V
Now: 17.5V
